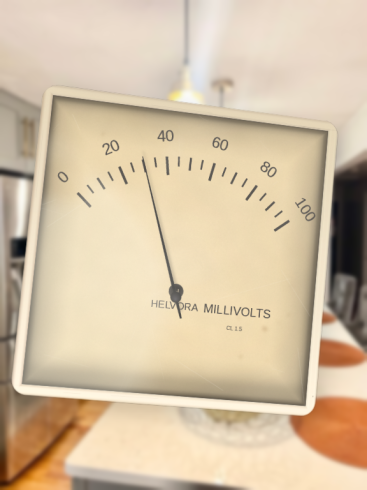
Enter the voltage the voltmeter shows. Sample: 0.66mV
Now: 30mV
